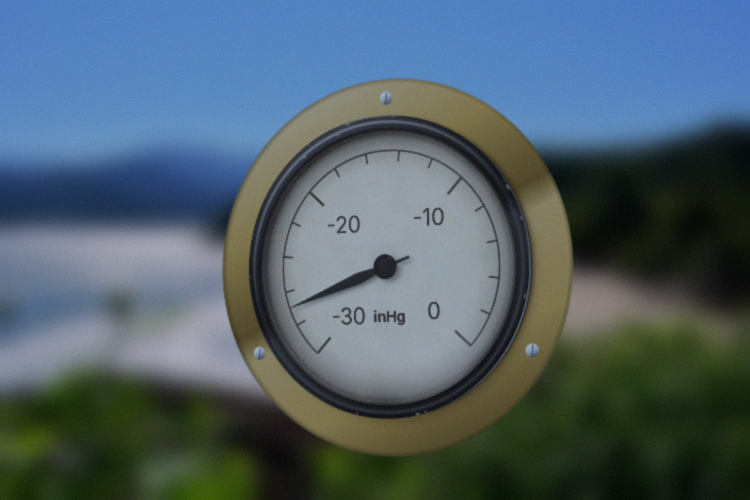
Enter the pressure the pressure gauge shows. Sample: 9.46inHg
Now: -27inHg
